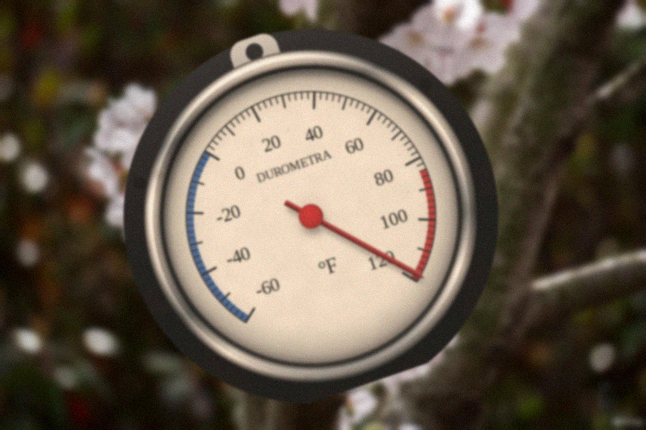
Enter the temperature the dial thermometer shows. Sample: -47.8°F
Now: 118°F
